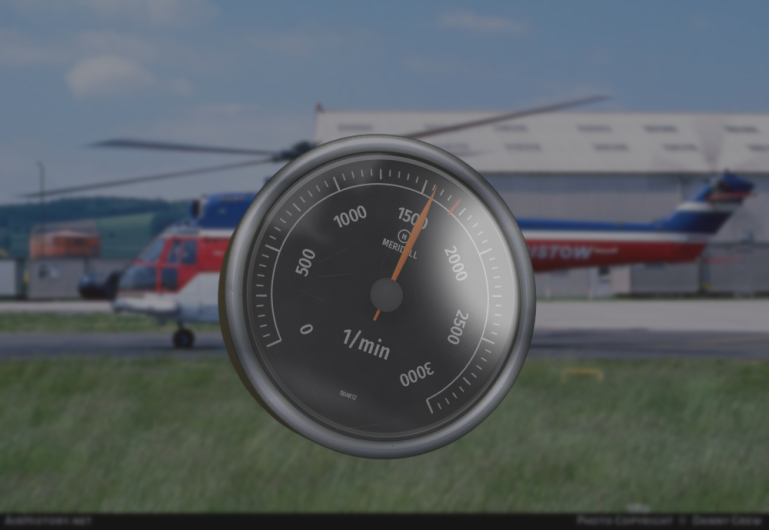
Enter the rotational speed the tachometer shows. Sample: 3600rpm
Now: 1550rpm
